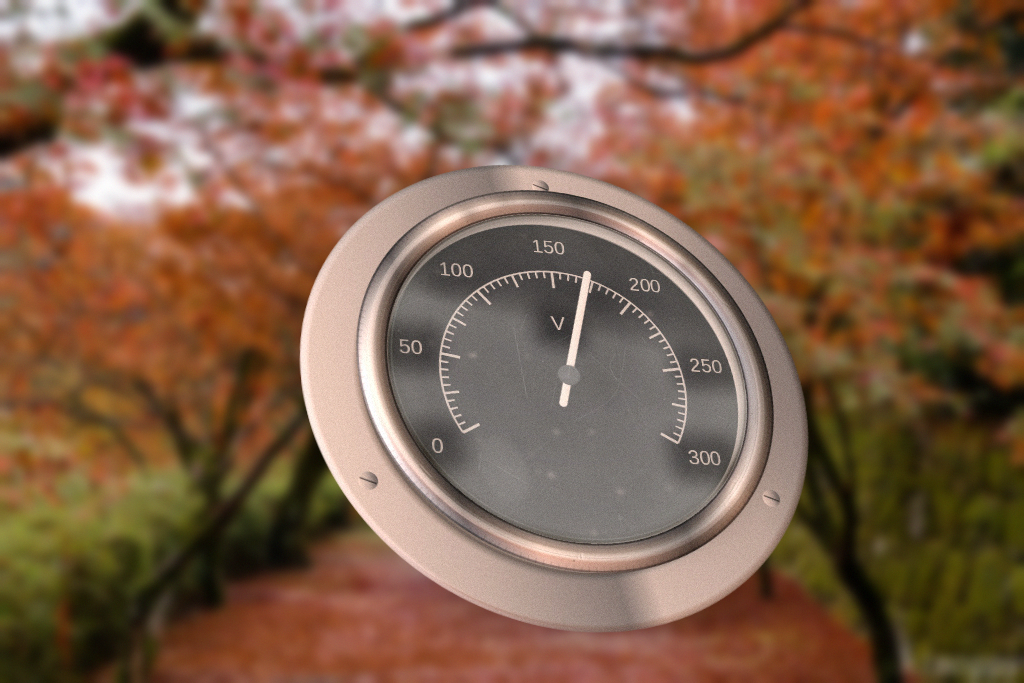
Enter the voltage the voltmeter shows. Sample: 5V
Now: 170V
